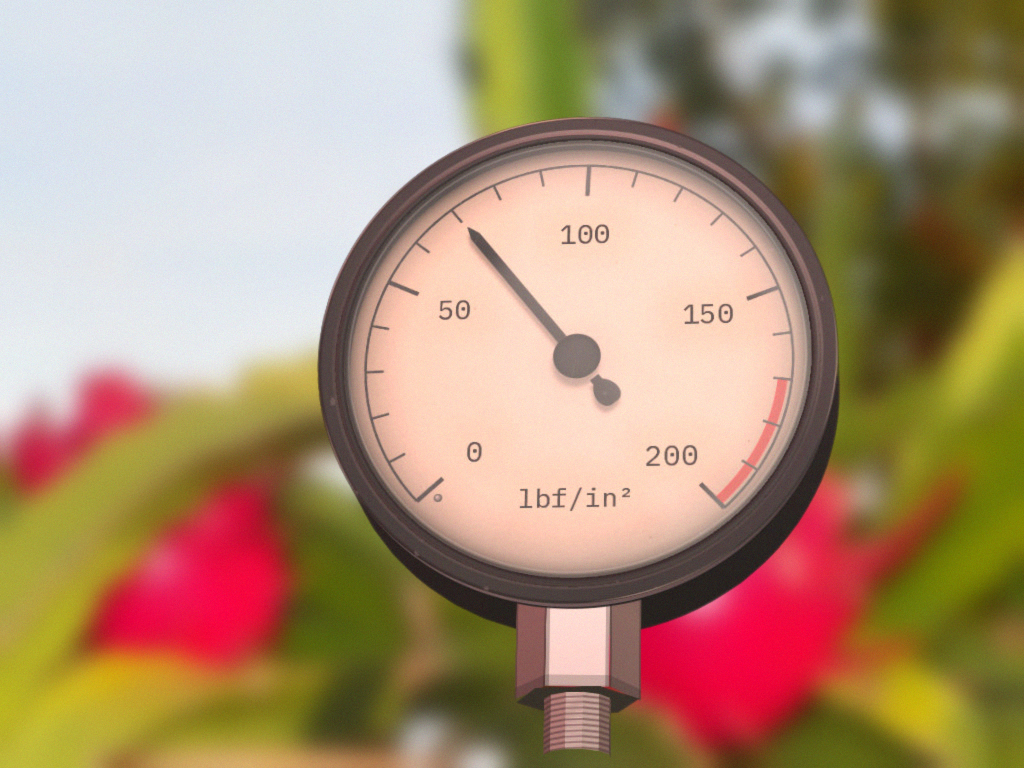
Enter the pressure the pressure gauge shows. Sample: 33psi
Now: 70psi
